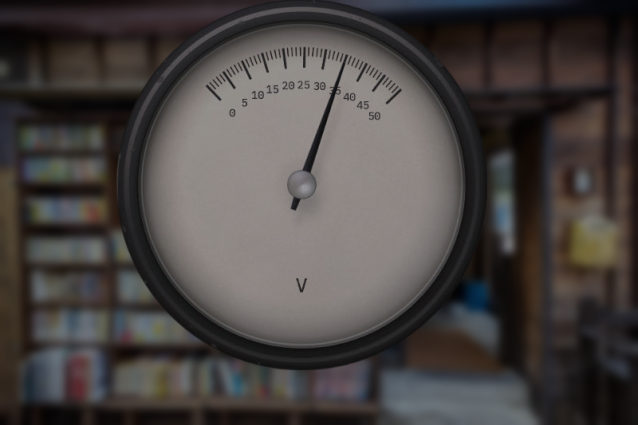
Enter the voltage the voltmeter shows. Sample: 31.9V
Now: 35V
